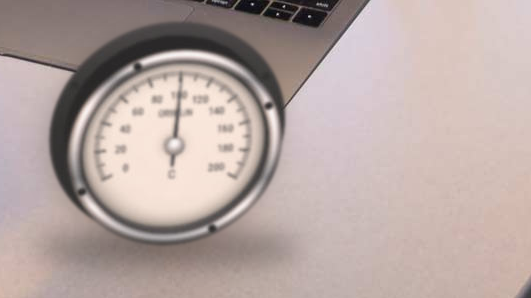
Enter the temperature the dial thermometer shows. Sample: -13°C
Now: 100°C
